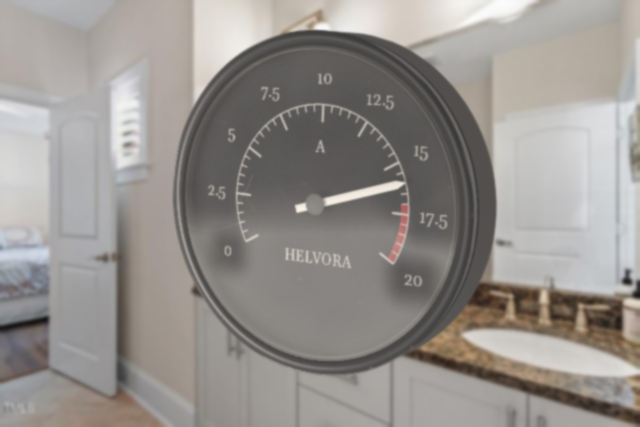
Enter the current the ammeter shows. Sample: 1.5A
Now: 16A
